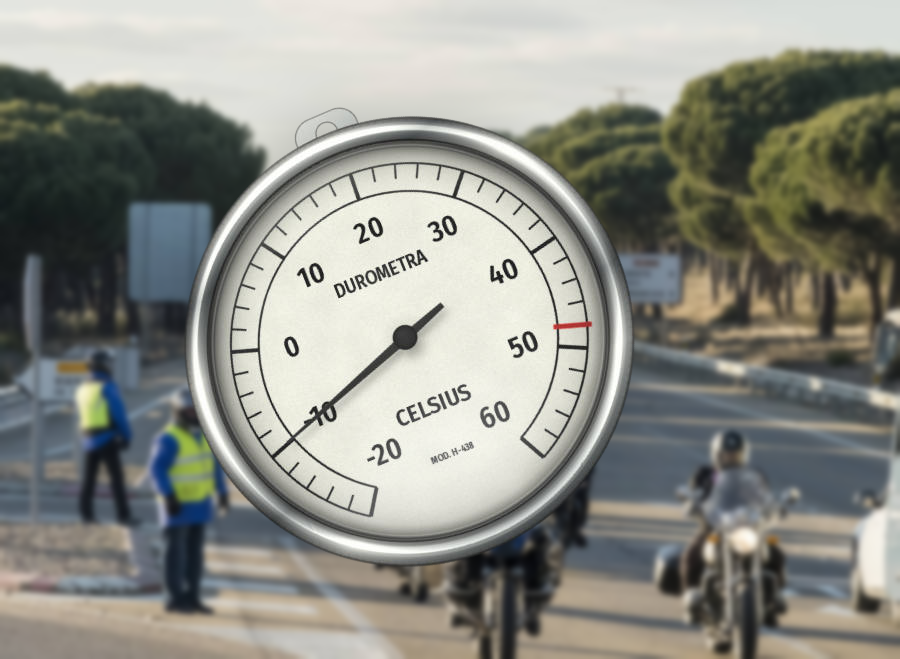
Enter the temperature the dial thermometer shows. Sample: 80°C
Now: -10°C
